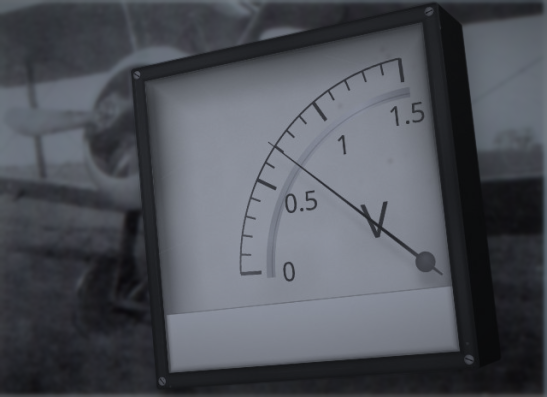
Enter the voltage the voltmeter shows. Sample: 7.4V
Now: 0.7V
